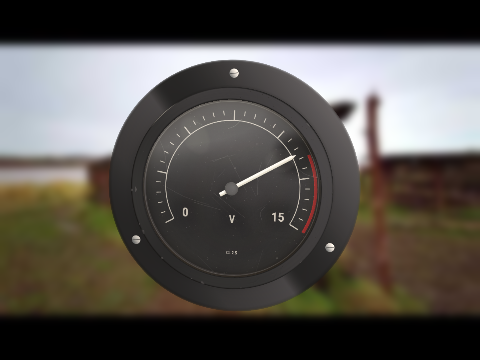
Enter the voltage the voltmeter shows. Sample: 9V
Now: 11.25V
